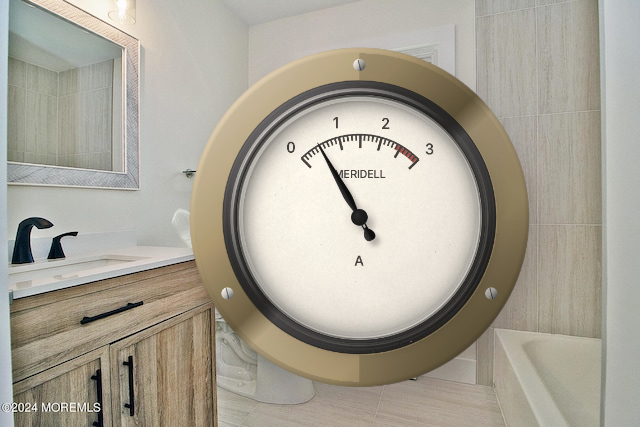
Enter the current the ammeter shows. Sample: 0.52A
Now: 0.5A
